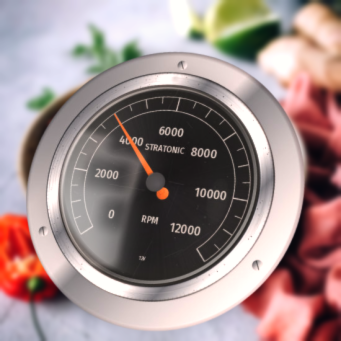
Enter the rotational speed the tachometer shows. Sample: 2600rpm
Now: 4000rpm
